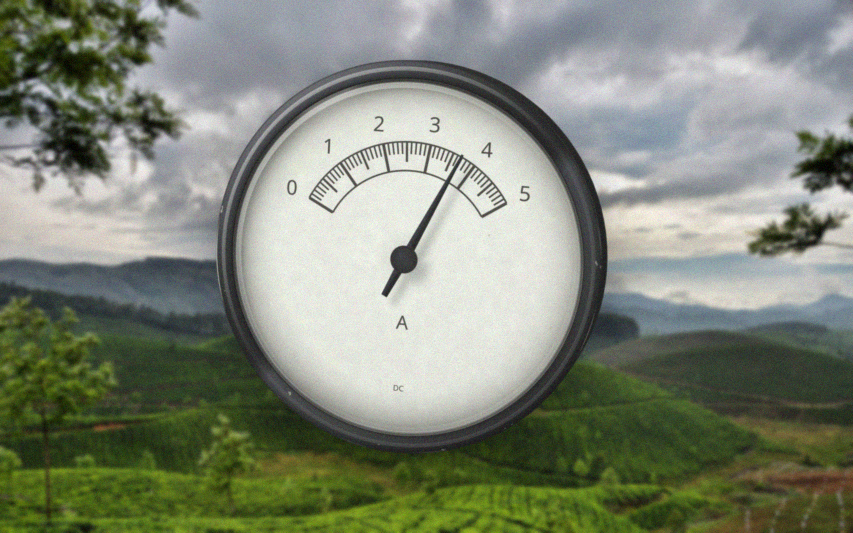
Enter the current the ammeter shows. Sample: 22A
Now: 3.7A
